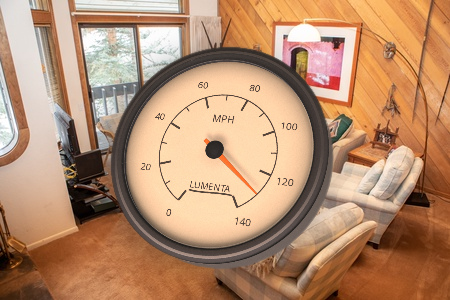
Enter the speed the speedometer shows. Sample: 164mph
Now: 130mph
